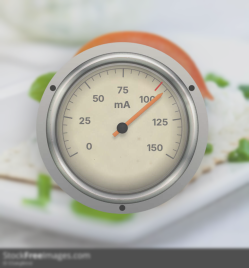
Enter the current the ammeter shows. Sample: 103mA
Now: 105mA
